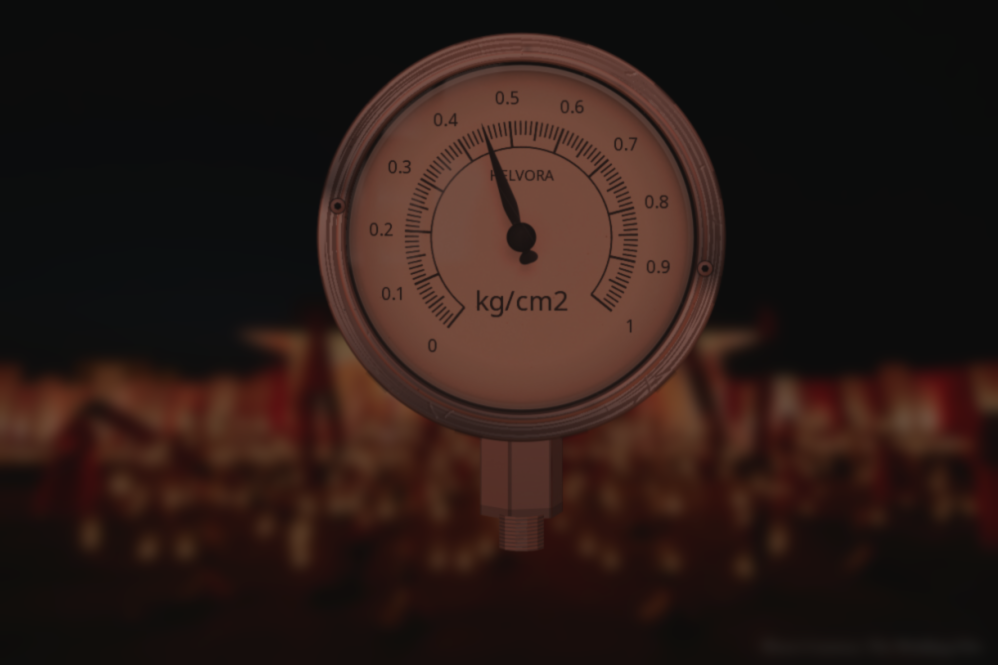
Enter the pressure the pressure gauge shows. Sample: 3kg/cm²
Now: 0.45kg/cm²
